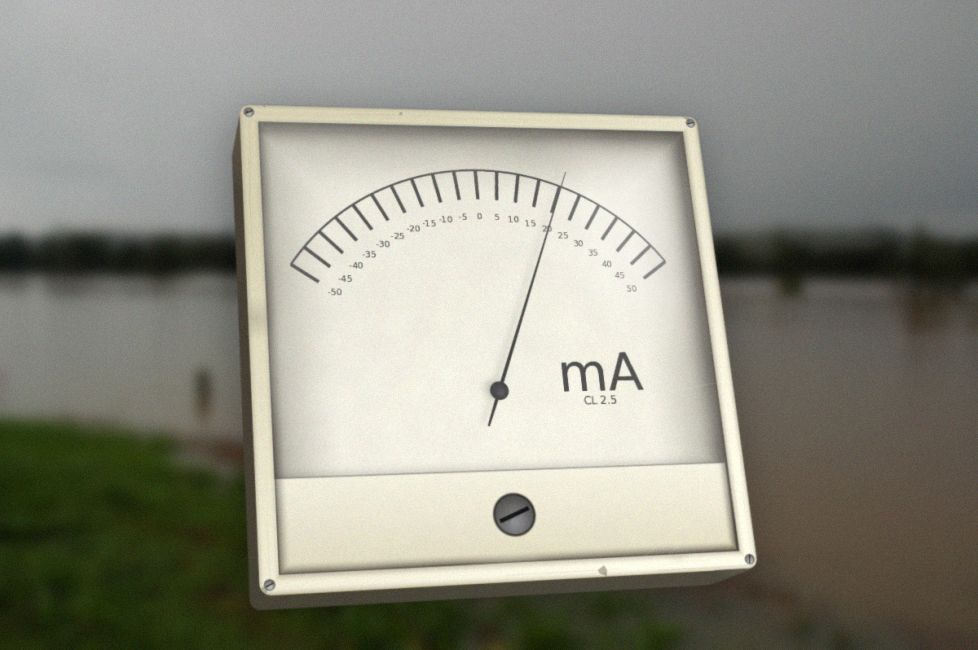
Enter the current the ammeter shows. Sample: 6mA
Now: 20mA
